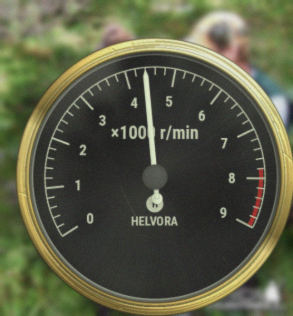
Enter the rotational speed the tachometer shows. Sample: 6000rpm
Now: 4400rpm
